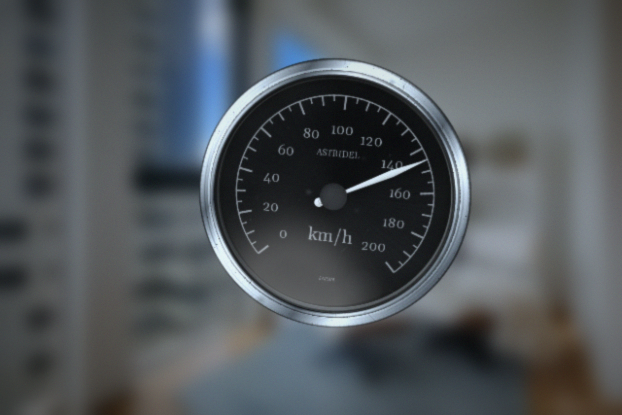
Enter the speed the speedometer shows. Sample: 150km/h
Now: 145km/h
